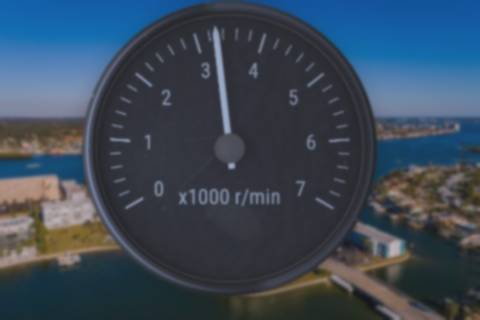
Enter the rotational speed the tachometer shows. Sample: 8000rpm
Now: 3300rpm
